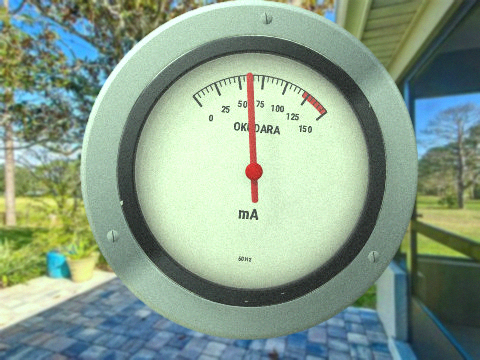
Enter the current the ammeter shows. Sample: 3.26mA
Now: 60mA
